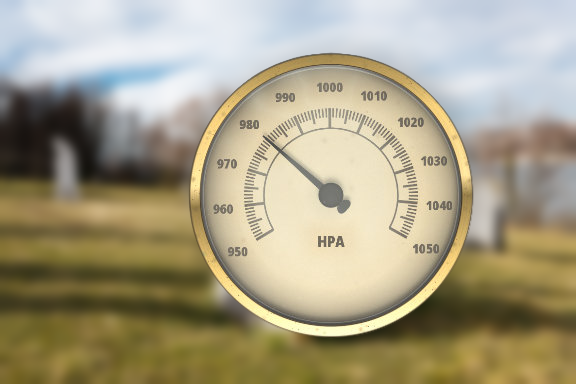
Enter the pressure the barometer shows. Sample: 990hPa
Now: 980hPa
